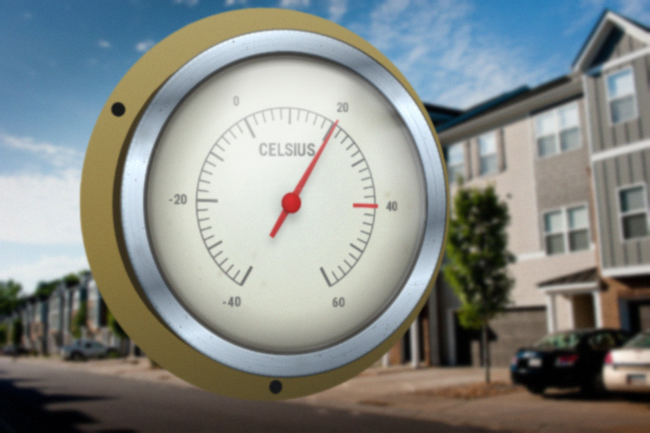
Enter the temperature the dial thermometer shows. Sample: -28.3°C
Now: 20°C
